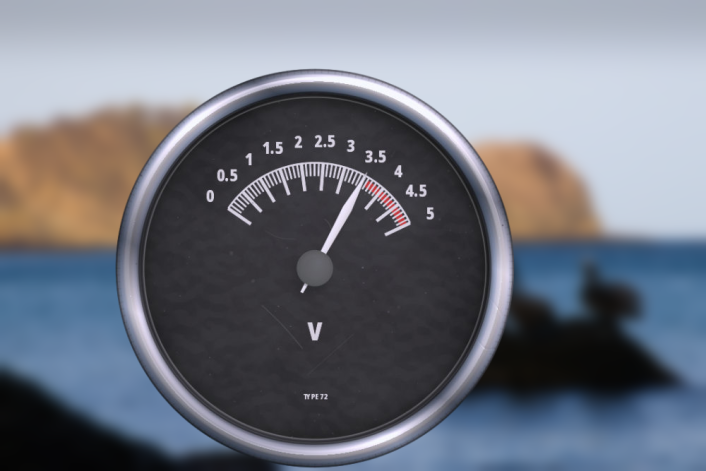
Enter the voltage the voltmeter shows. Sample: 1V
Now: 3.5V
